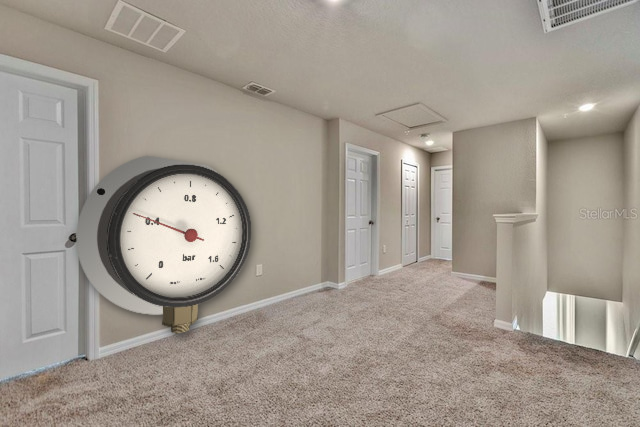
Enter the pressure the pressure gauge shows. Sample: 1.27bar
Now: 0.4bar
